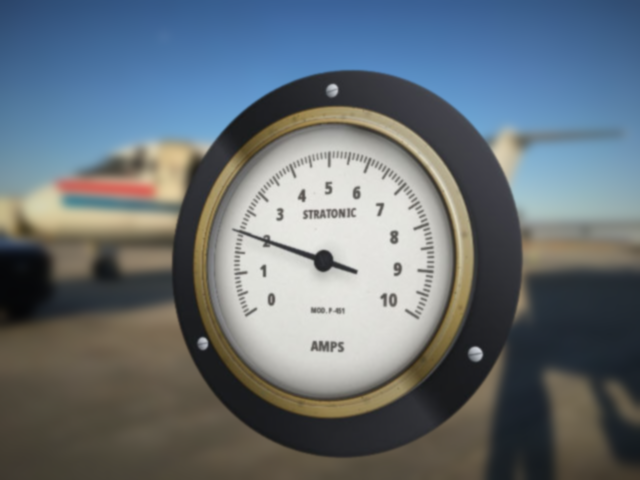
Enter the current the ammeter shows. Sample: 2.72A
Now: 2A
